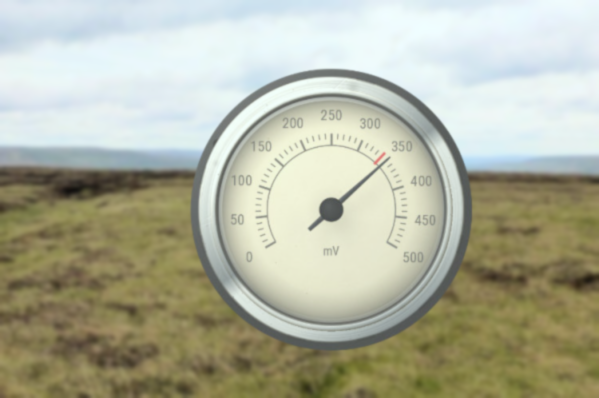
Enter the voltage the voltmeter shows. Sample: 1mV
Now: 350mV
